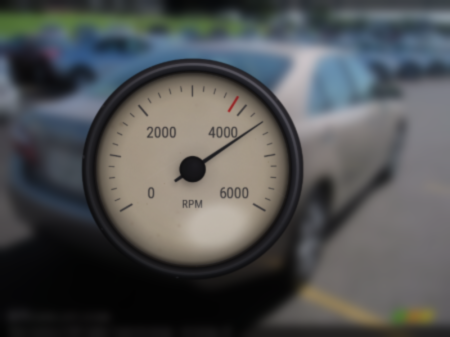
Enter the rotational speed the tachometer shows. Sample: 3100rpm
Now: 4400rpm
